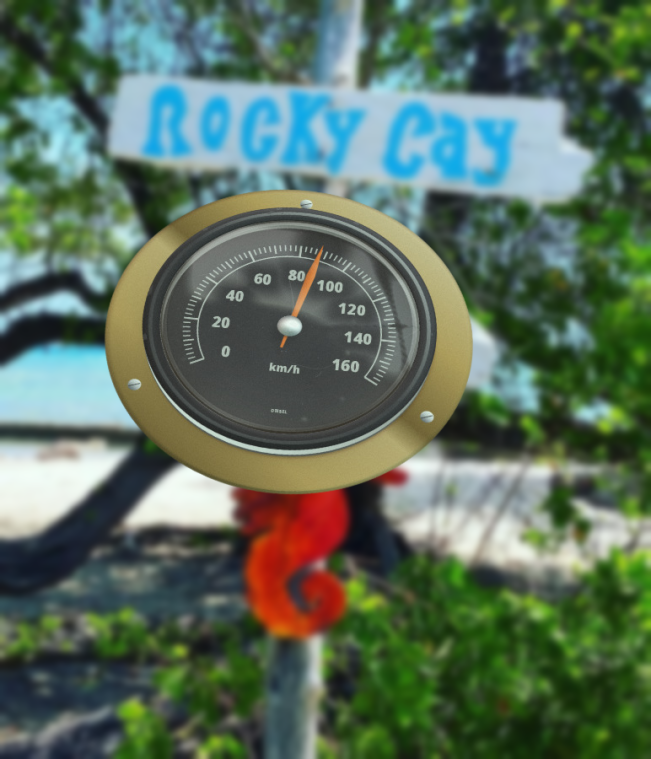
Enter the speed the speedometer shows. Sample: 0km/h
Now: 88km/h
